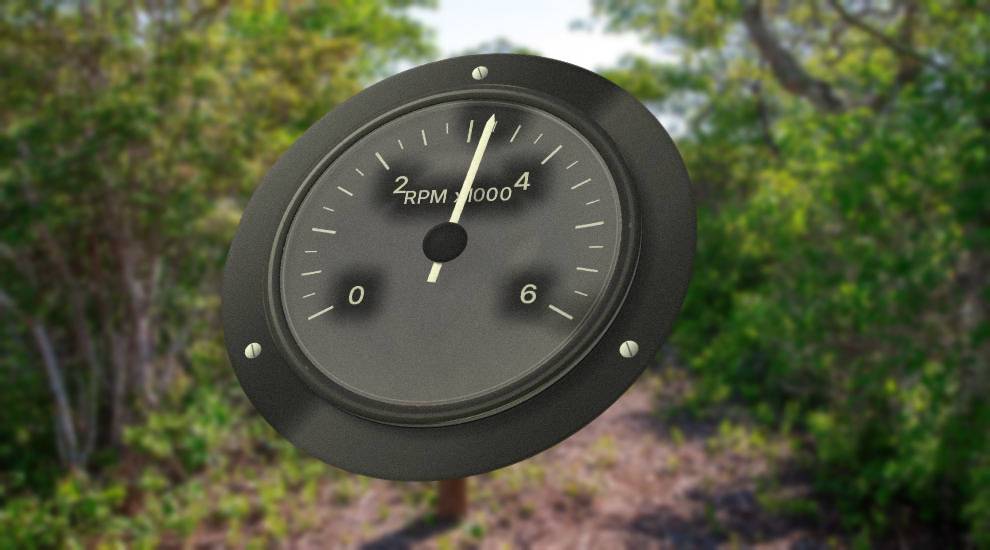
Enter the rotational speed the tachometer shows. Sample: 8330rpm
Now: 3250rpm
